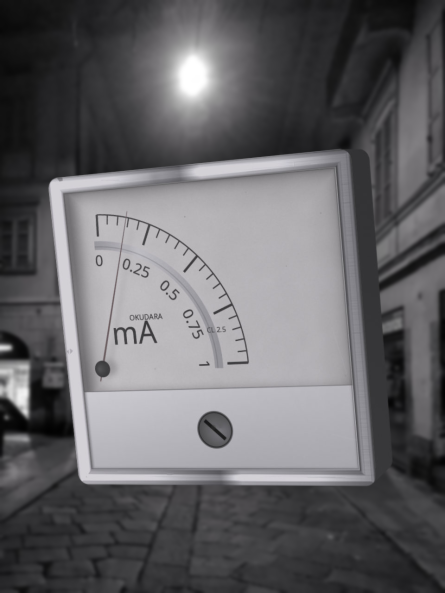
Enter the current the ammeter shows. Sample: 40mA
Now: 0.15mA
